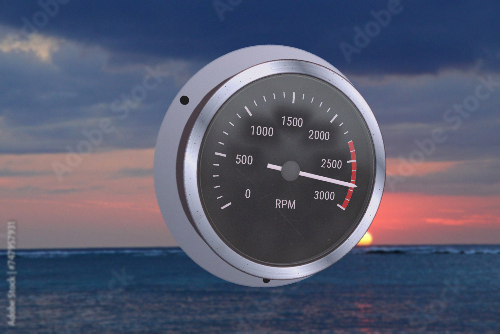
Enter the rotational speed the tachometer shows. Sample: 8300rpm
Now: 2750rpm
